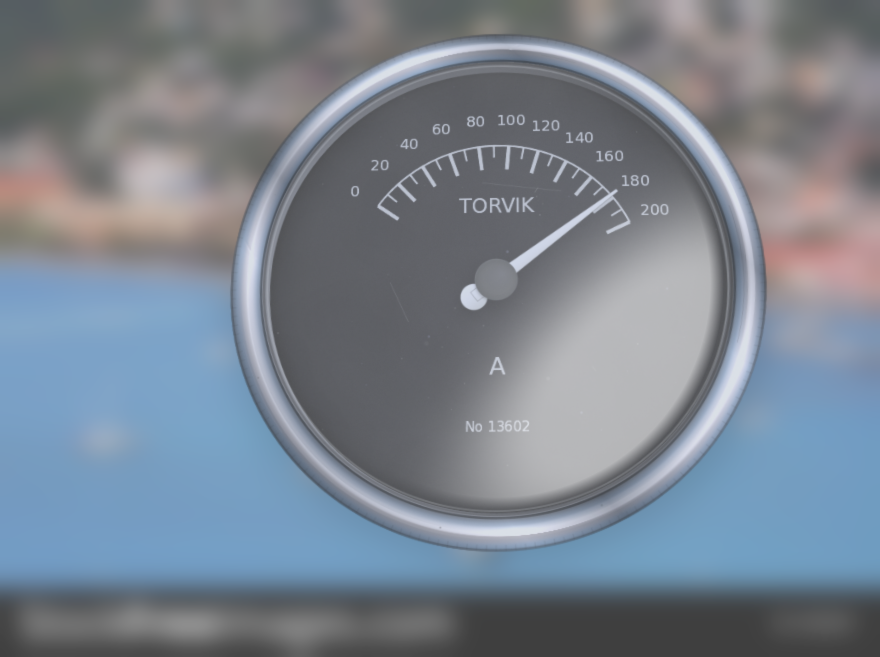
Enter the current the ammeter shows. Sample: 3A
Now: 180A
